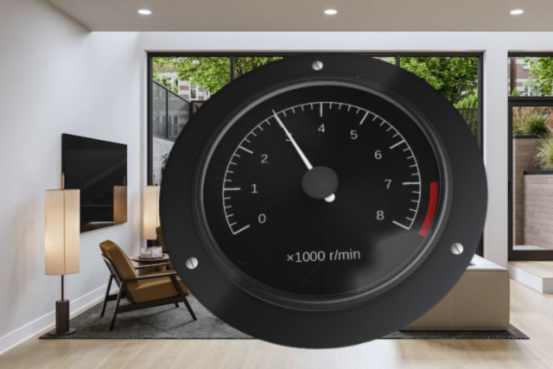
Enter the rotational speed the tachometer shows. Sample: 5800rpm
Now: 3000rpm
